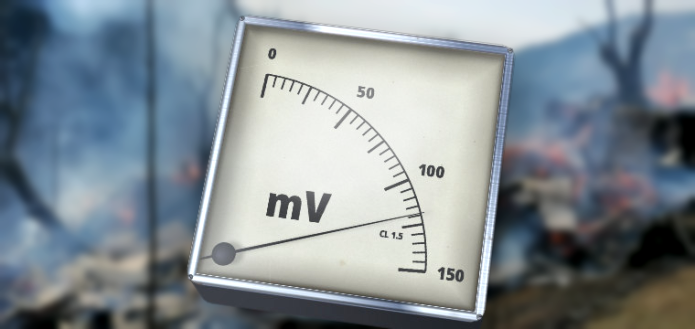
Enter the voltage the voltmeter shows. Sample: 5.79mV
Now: 120mV
